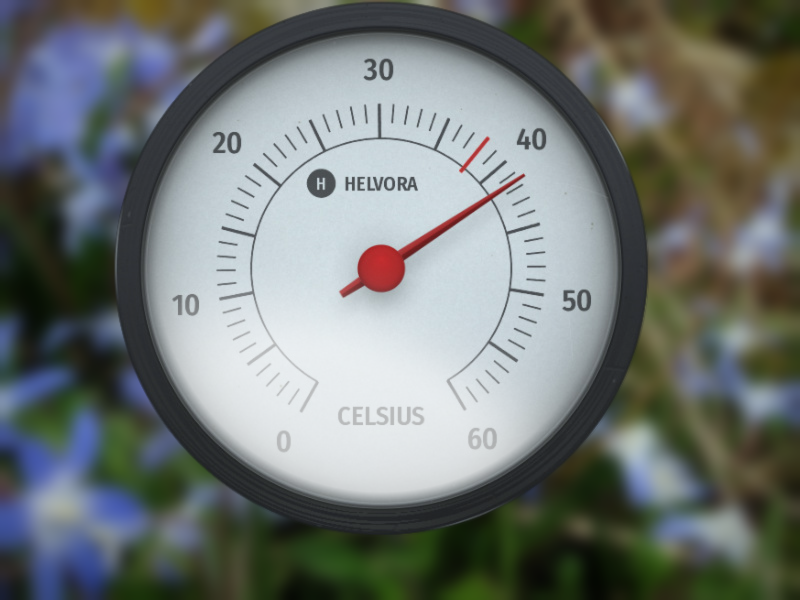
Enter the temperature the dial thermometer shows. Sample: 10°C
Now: 41.5°C
